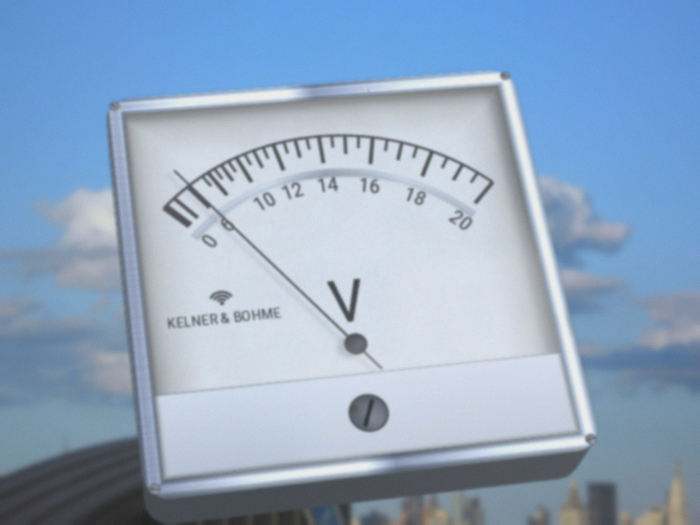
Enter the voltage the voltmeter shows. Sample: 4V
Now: 6V
